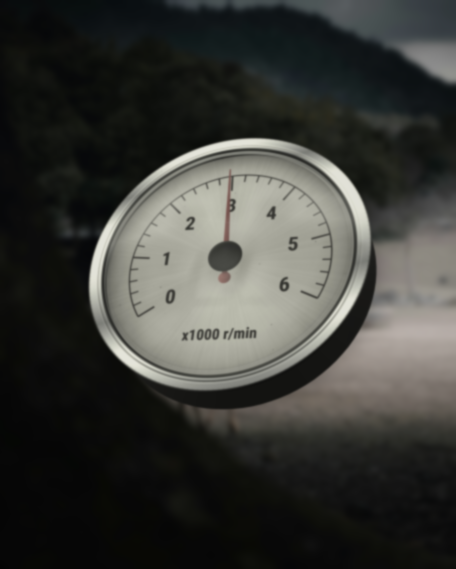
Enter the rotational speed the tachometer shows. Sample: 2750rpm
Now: 3000rpm
